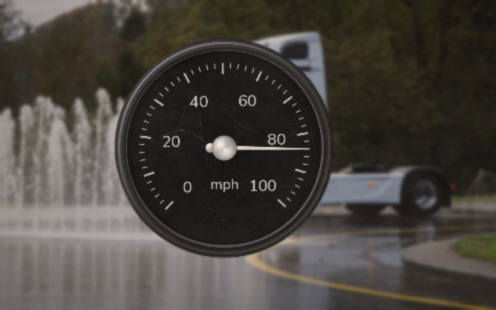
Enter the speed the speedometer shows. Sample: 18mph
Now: 84mph
